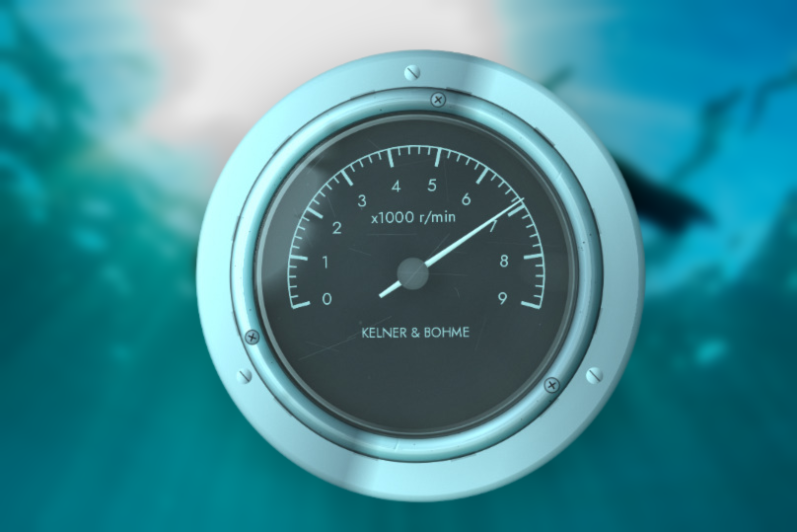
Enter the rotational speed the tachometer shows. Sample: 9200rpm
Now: 6900rpm
